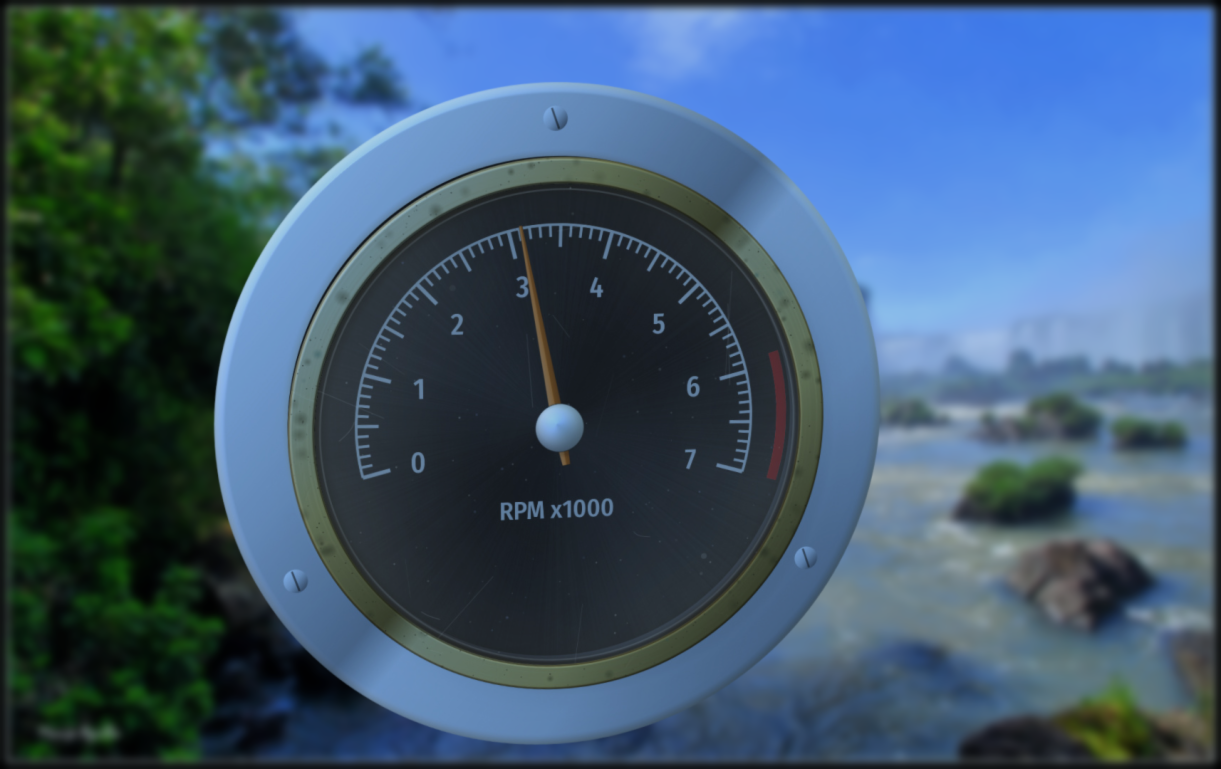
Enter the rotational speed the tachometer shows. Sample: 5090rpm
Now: 3100rpm
